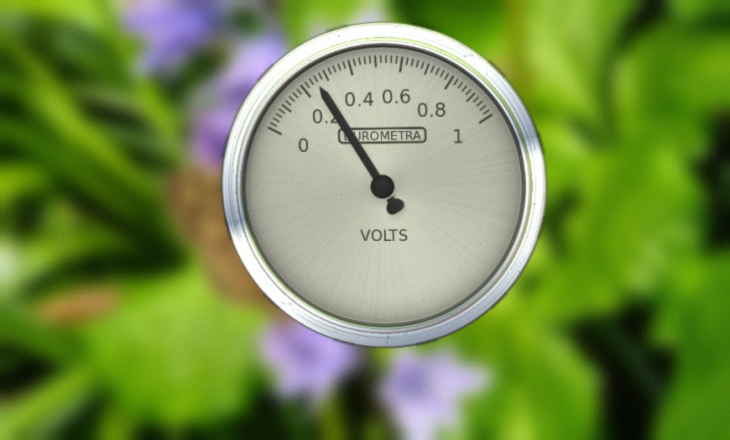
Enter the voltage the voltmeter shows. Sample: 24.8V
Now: 0.26V
